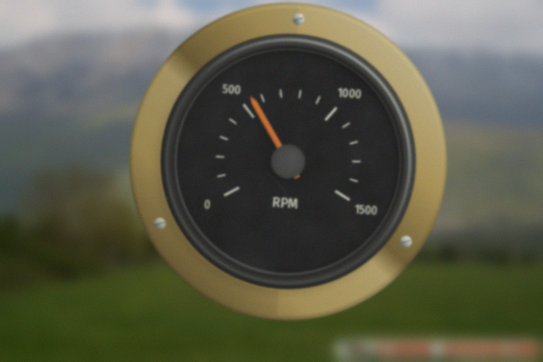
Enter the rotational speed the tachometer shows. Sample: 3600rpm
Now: 550rpm
